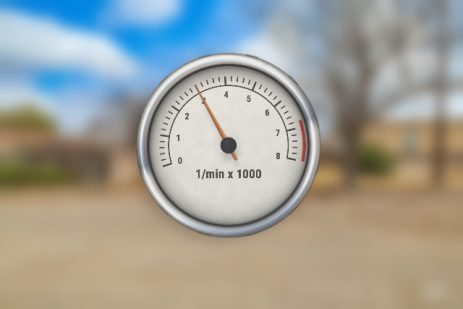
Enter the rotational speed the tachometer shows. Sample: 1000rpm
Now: 3000rpm
